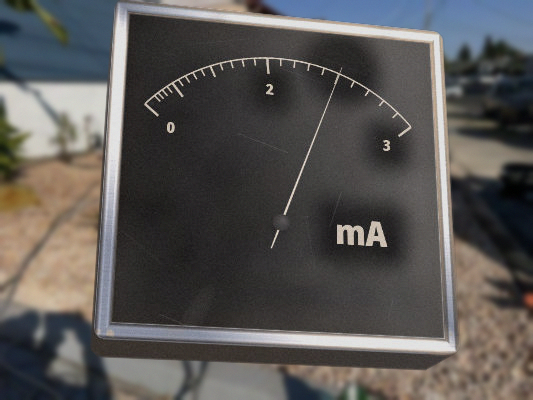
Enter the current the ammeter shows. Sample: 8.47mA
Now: 2.5mA
